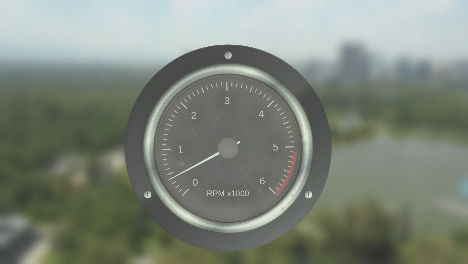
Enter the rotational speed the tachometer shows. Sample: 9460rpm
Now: 400rpm
